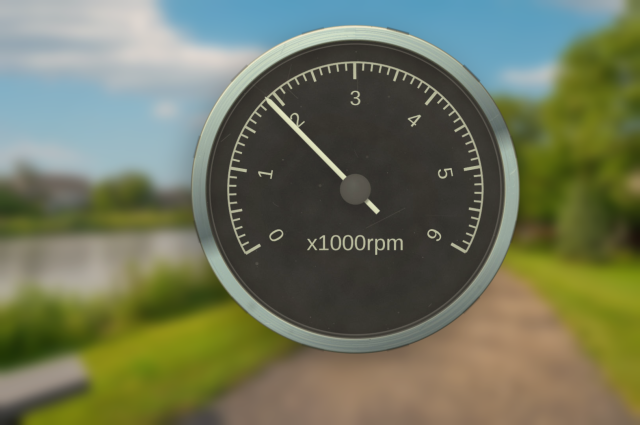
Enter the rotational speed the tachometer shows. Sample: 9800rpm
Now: 1900rpm
